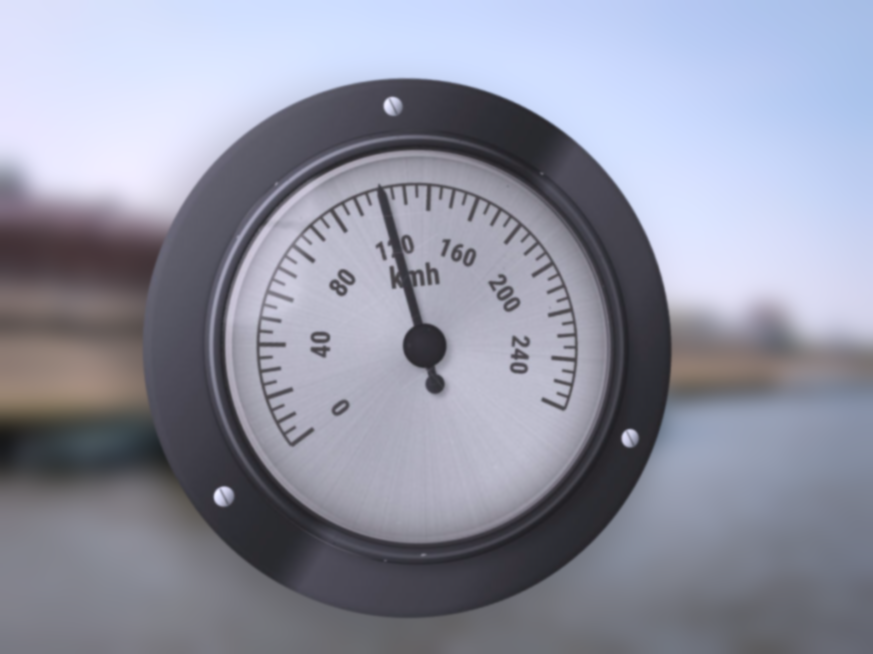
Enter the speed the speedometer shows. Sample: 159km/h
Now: 120km/h
